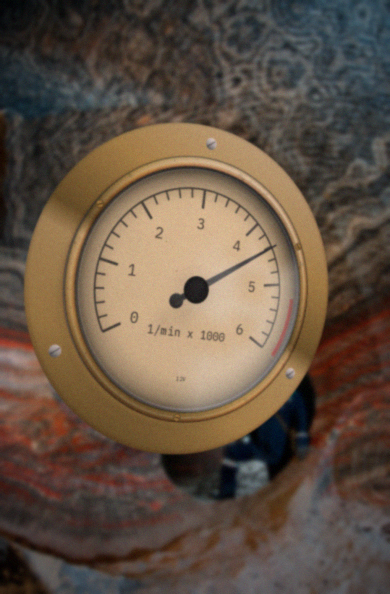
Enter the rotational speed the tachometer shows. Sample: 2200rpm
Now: 4400rpm
